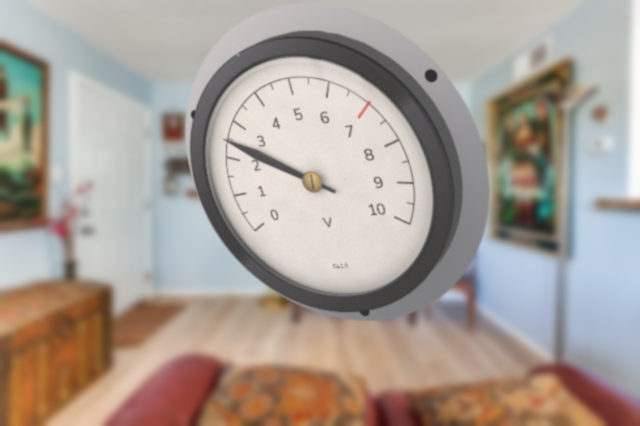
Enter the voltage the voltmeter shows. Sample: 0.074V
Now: 2.5V
